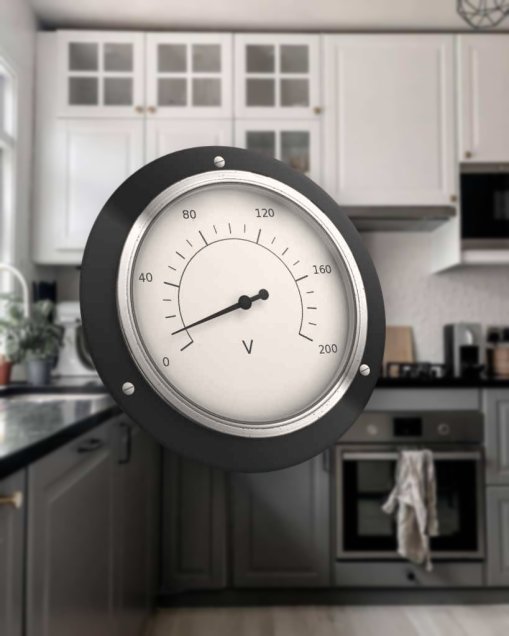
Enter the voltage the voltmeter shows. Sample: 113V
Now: 10V
